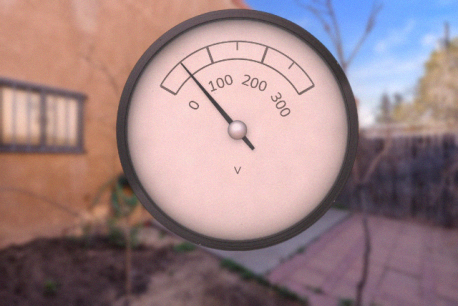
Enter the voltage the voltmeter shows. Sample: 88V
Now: 50V
